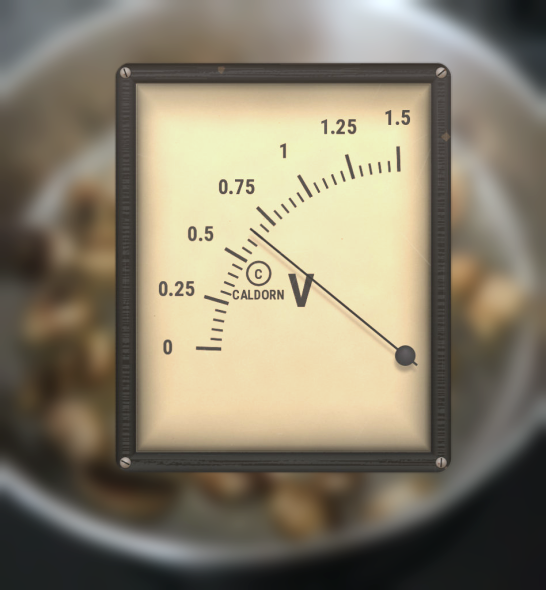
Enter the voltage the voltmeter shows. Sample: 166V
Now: 0.65V
